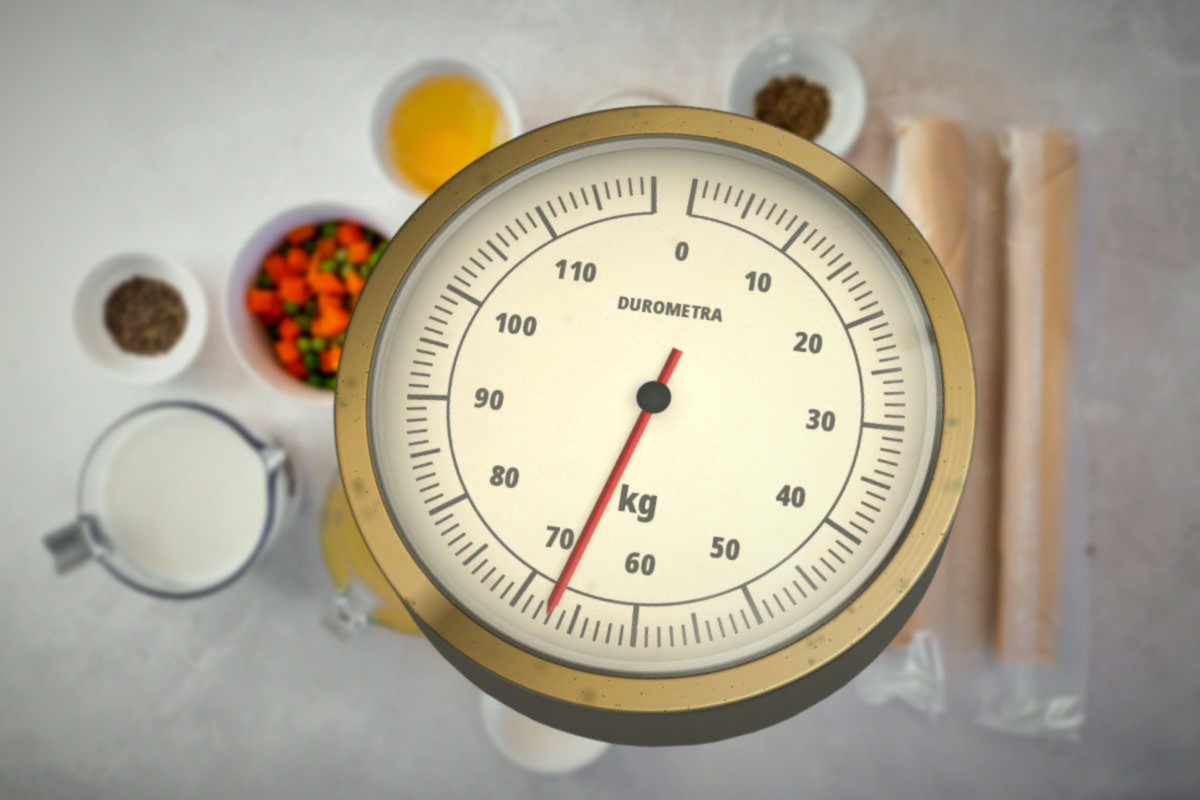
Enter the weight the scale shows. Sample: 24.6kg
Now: 67kg
